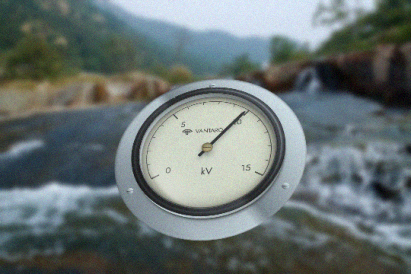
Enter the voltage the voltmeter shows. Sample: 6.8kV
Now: 10kV
